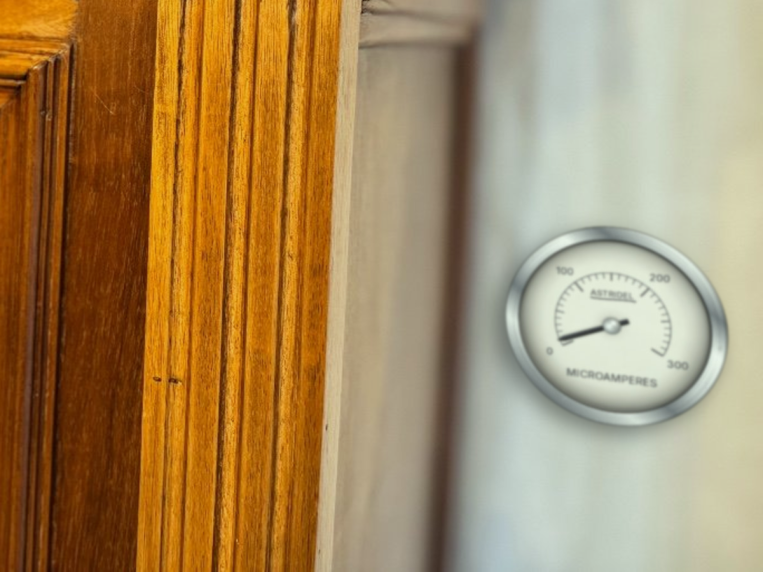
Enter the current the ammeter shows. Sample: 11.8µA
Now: 10µA
